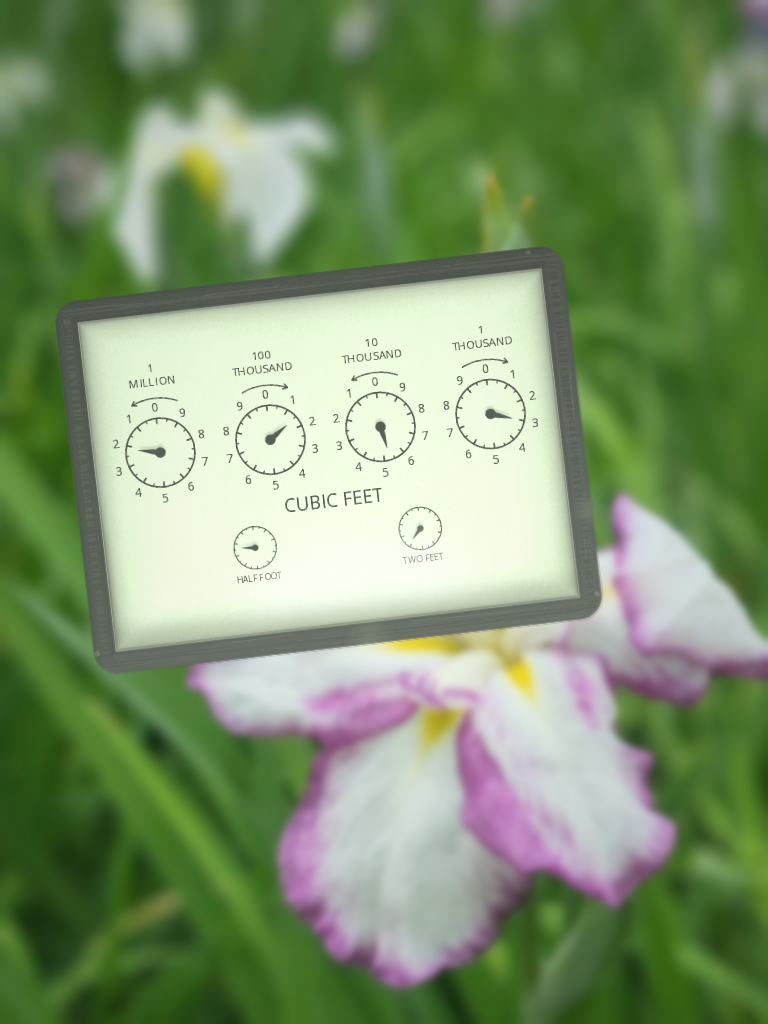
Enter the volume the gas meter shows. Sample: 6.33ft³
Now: 215300ft³
